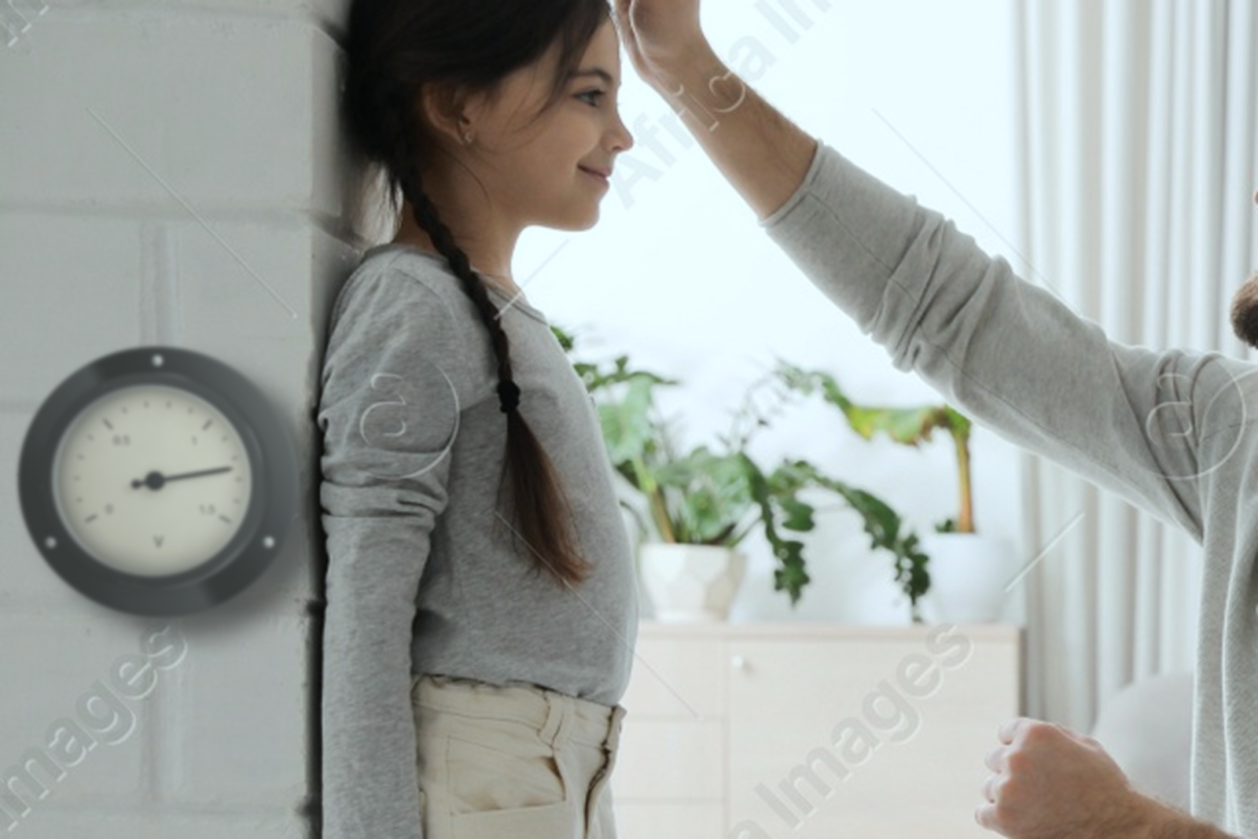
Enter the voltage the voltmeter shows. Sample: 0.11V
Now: 1.25V
